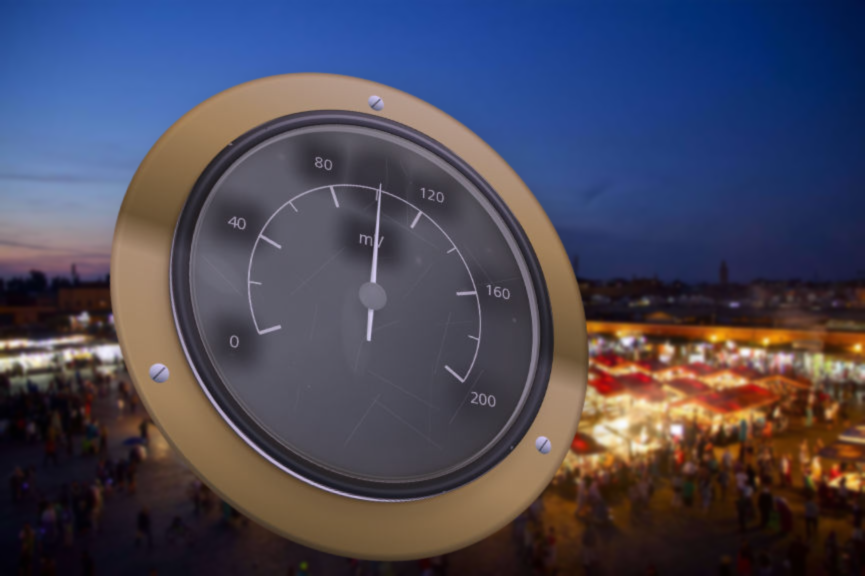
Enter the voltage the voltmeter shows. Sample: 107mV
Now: 100mV
